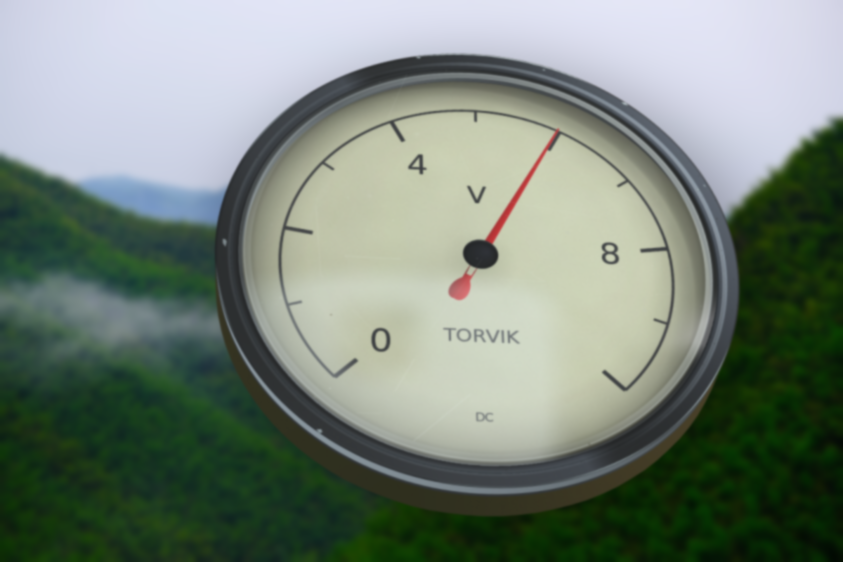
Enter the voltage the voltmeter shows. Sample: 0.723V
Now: 6V
